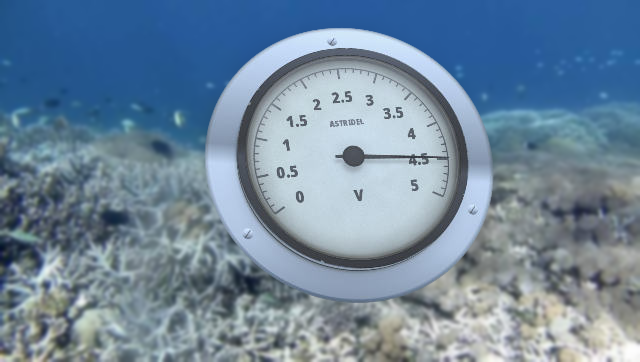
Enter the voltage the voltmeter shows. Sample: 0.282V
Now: 4.5V
